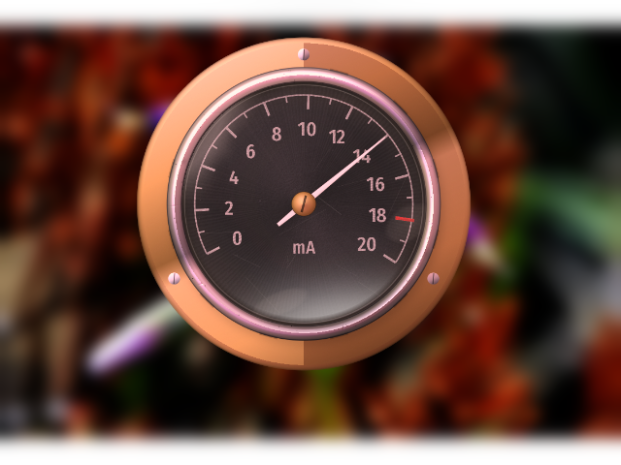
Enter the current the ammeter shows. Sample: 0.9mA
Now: 14mA
